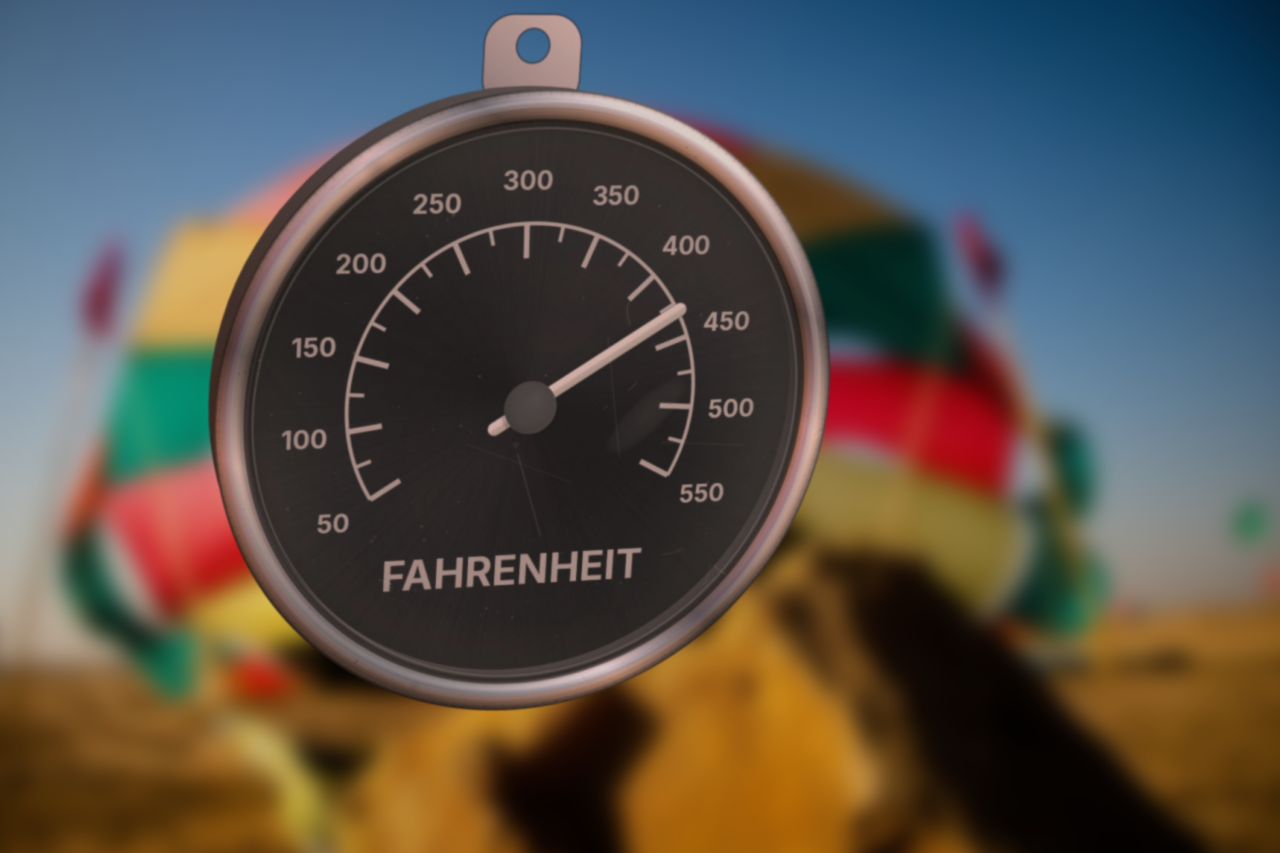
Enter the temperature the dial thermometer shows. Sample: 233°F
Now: 425°F
